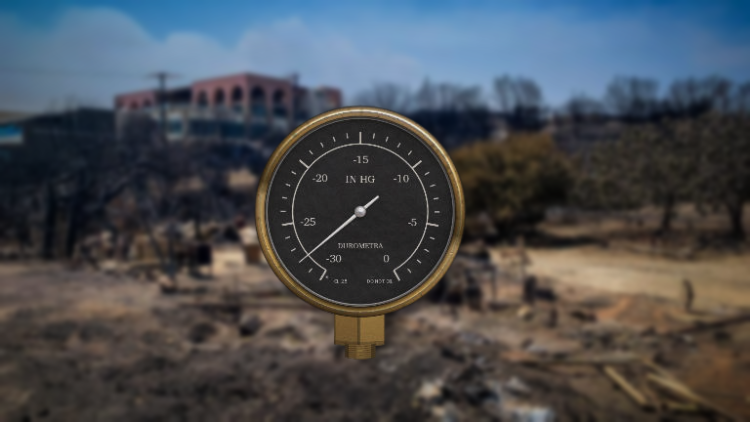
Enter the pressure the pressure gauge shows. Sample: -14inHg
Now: -28inHg
